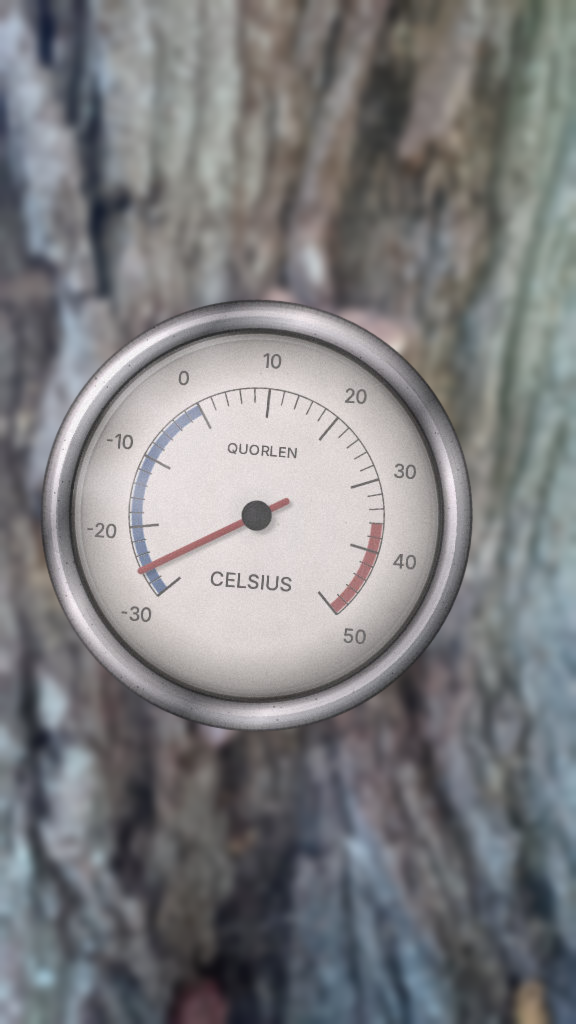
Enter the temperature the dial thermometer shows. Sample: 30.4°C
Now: -26°C
